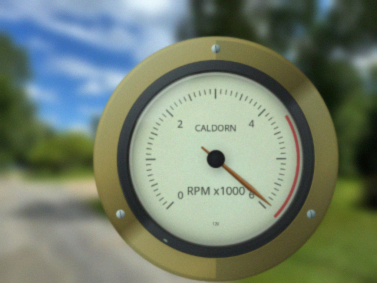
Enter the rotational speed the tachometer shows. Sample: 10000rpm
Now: 5900rpm
